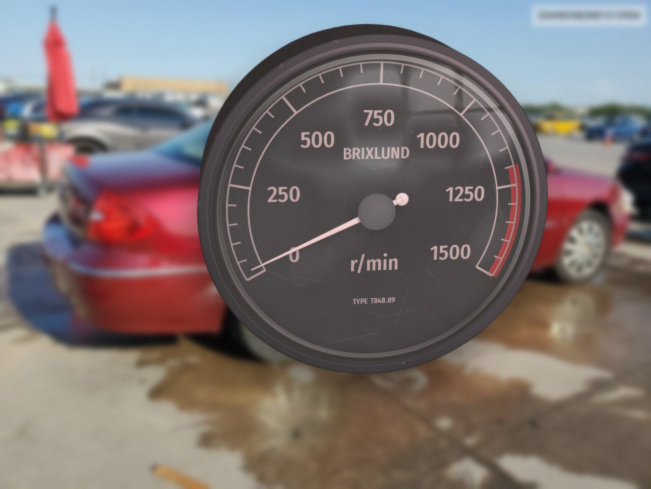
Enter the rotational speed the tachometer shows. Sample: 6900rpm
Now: 25rpm
